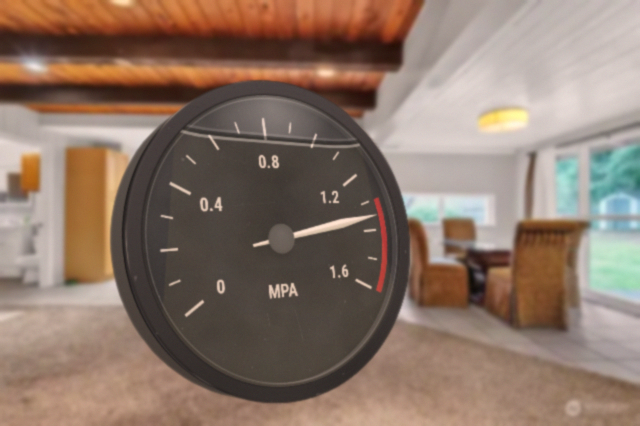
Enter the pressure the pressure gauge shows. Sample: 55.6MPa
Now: 1.35MPa
